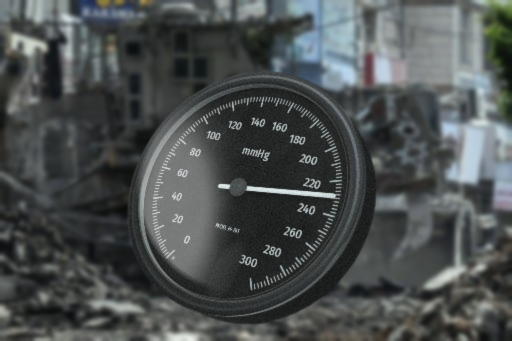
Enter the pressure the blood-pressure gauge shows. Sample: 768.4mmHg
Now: 230mmHg
